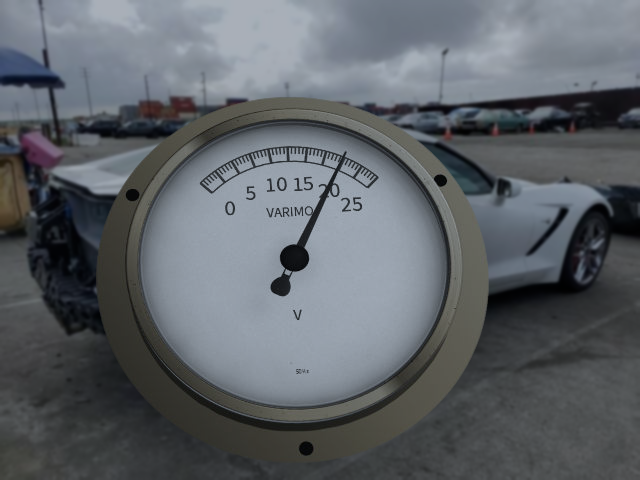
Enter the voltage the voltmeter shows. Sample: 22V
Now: 20V
